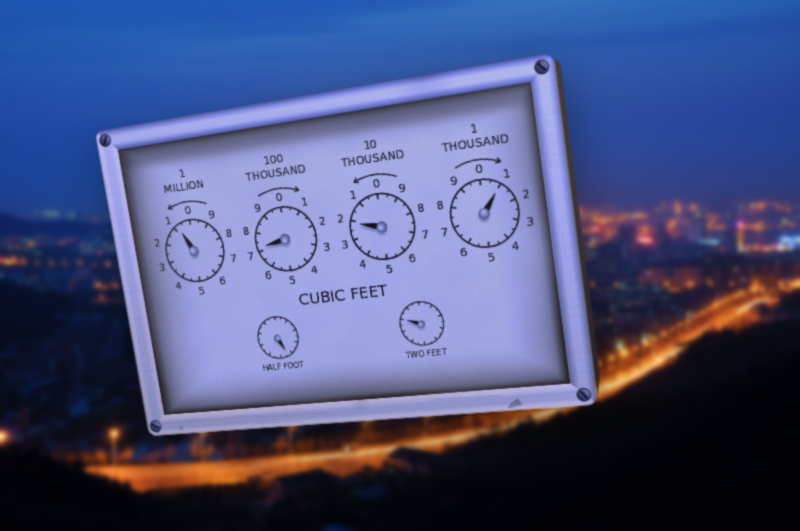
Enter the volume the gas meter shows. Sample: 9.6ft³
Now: 72100ft³
